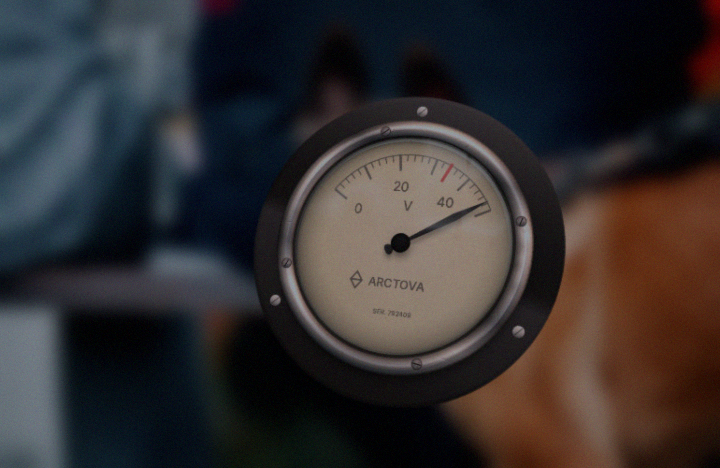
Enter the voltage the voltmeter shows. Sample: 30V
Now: 48V
